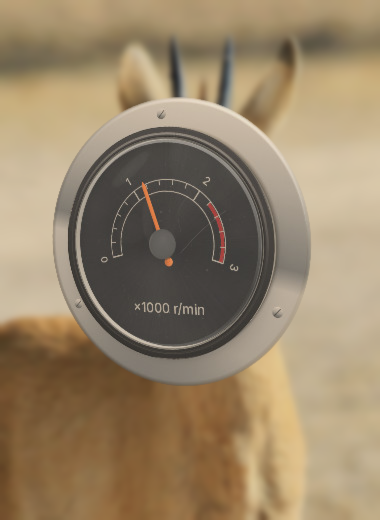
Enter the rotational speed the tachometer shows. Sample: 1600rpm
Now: 1200rpm
